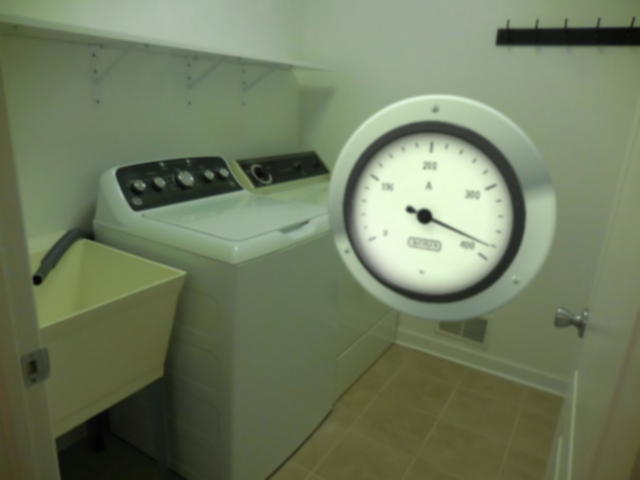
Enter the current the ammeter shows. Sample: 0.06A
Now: 380A
